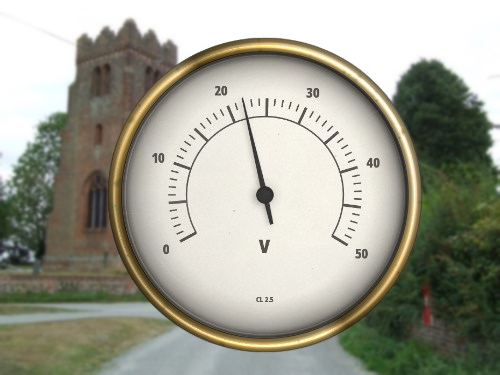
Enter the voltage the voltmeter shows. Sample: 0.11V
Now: 22V
